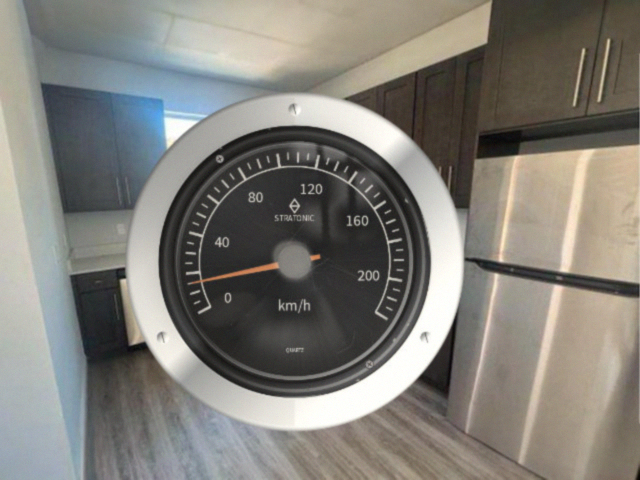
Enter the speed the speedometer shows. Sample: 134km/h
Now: 15km/h
